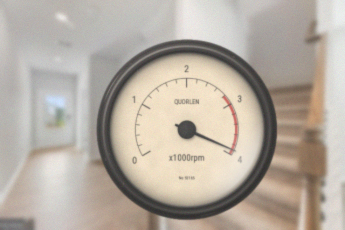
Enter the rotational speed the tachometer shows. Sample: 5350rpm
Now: 3900rpm
